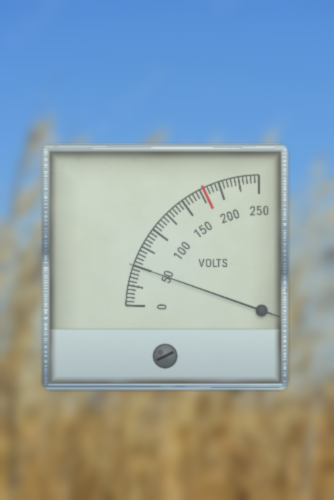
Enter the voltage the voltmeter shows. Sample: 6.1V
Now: 50V
